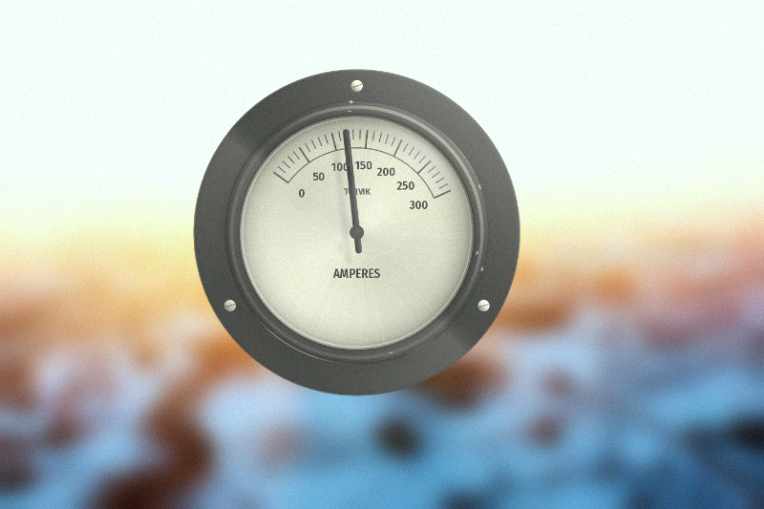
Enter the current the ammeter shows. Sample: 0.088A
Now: 120A
